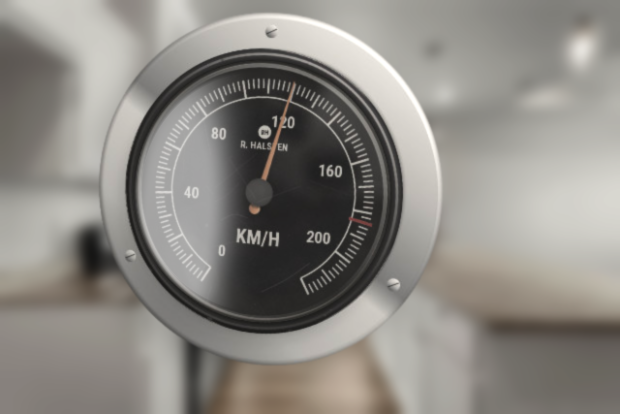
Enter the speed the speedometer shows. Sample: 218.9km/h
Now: 120km/h
